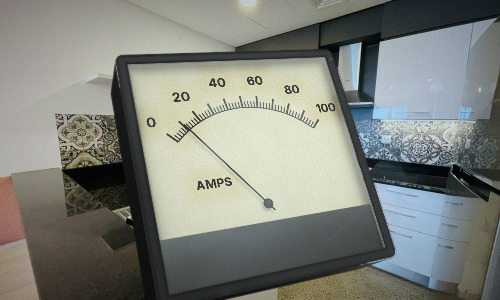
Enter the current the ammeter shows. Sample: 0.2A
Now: 10A
